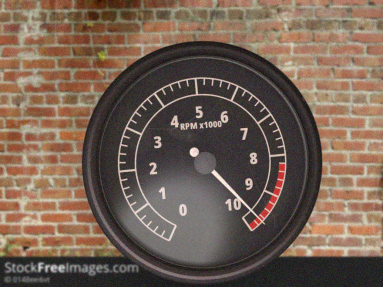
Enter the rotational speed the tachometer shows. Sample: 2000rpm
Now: 9700rpm
